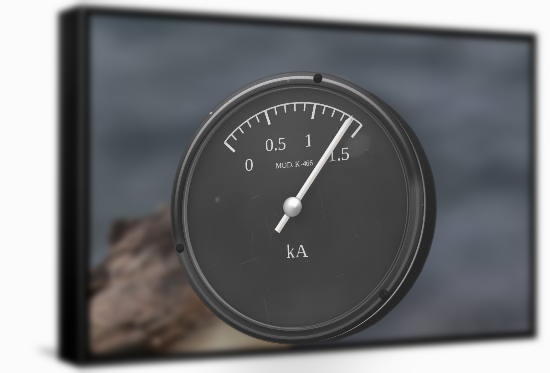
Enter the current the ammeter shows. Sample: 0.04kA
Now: 1.4kA
